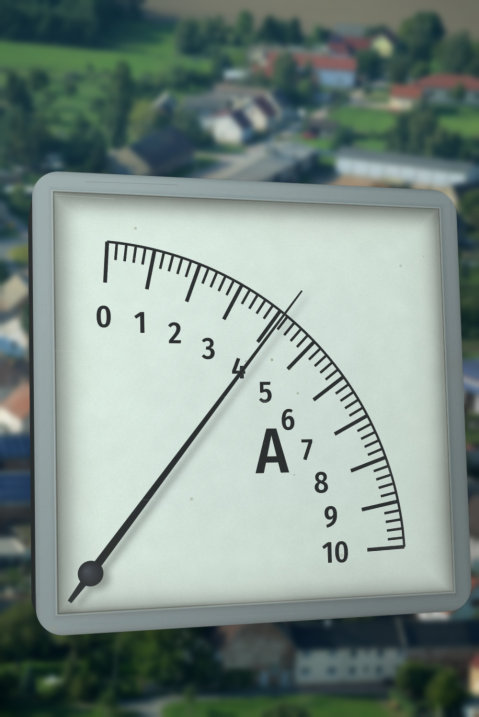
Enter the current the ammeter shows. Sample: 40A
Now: 4.1A
